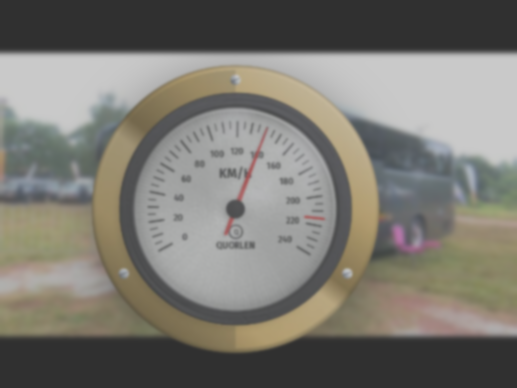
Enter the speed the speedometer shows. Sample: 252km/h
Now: 140km/h
